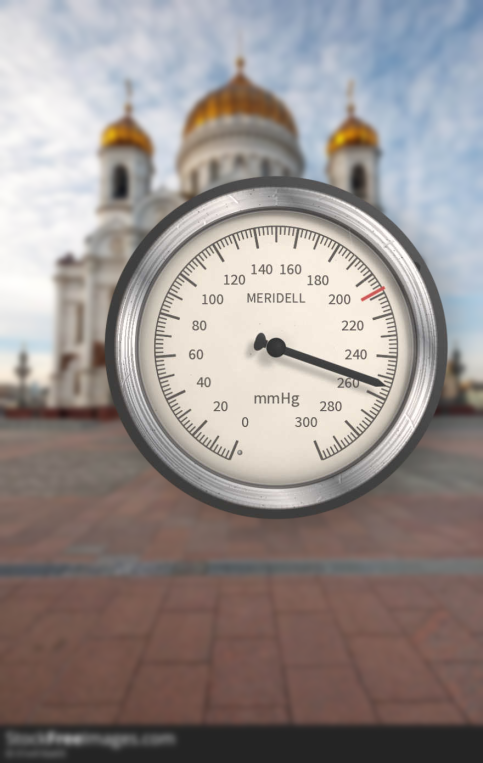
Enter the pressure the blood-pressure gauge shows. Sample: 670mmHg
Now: 254mmHg
